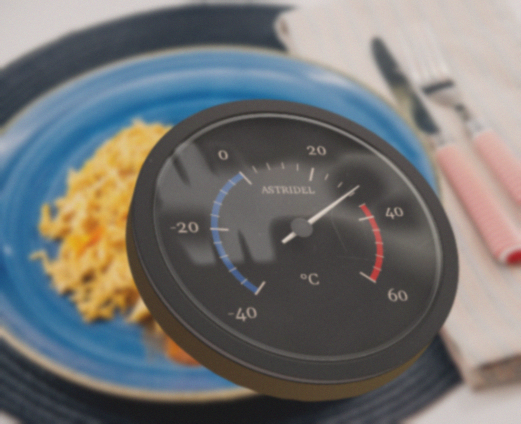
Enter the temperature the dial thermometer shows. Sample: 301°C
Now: 32°C
